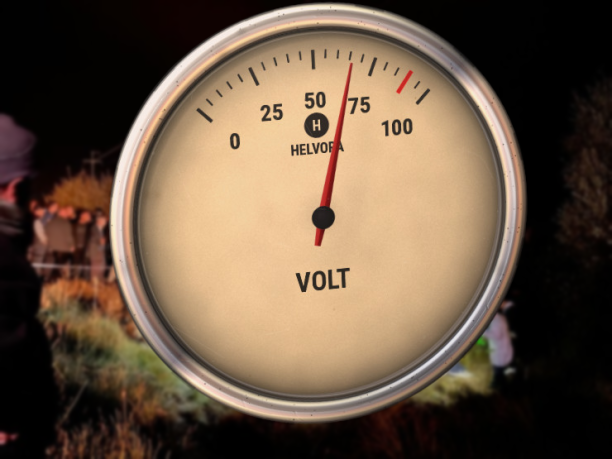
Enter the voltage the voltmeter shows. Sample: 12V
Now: 65V
